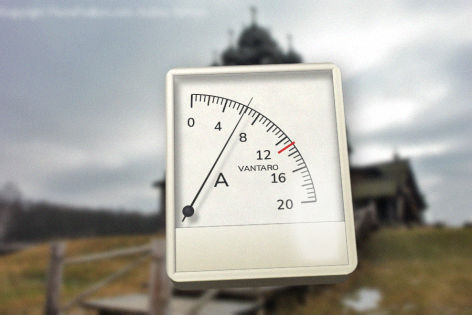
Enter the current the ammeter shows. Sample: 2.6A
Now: 6.5A
